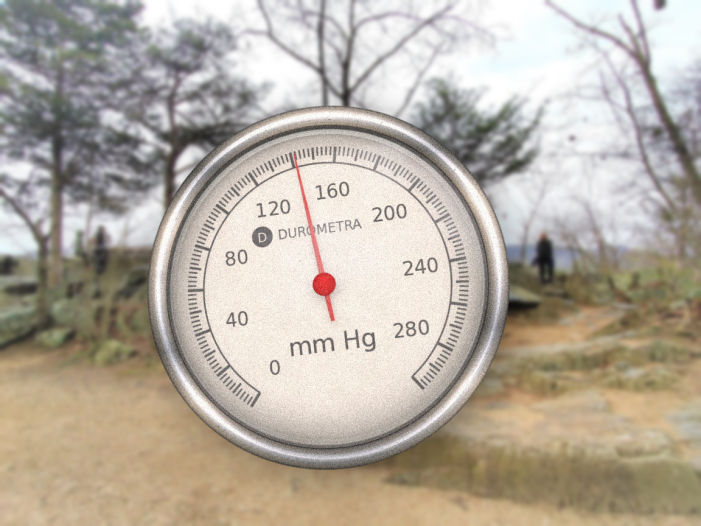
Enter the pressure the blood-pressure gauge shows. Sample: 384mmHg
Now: 142mmHg
